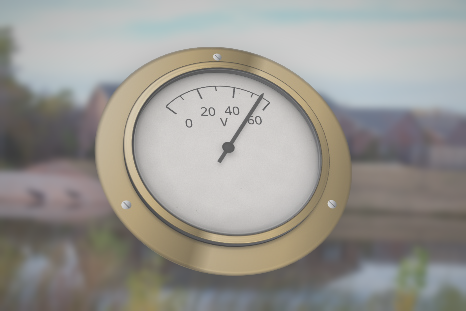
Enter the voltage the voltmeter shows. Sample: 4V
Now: 55V
